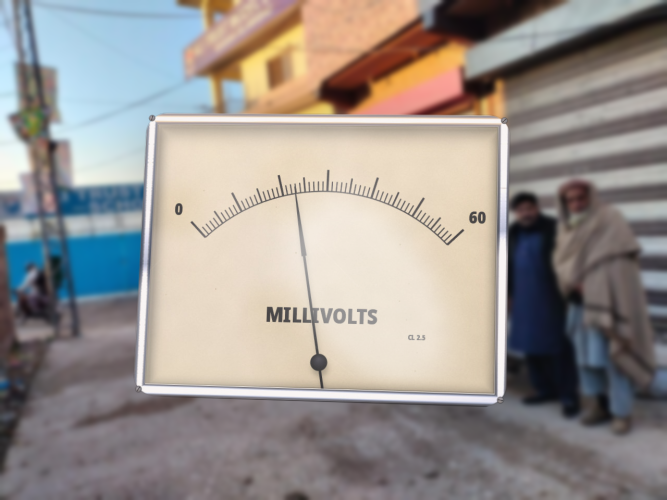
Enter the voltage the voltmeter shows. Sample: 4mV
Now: 23mV
